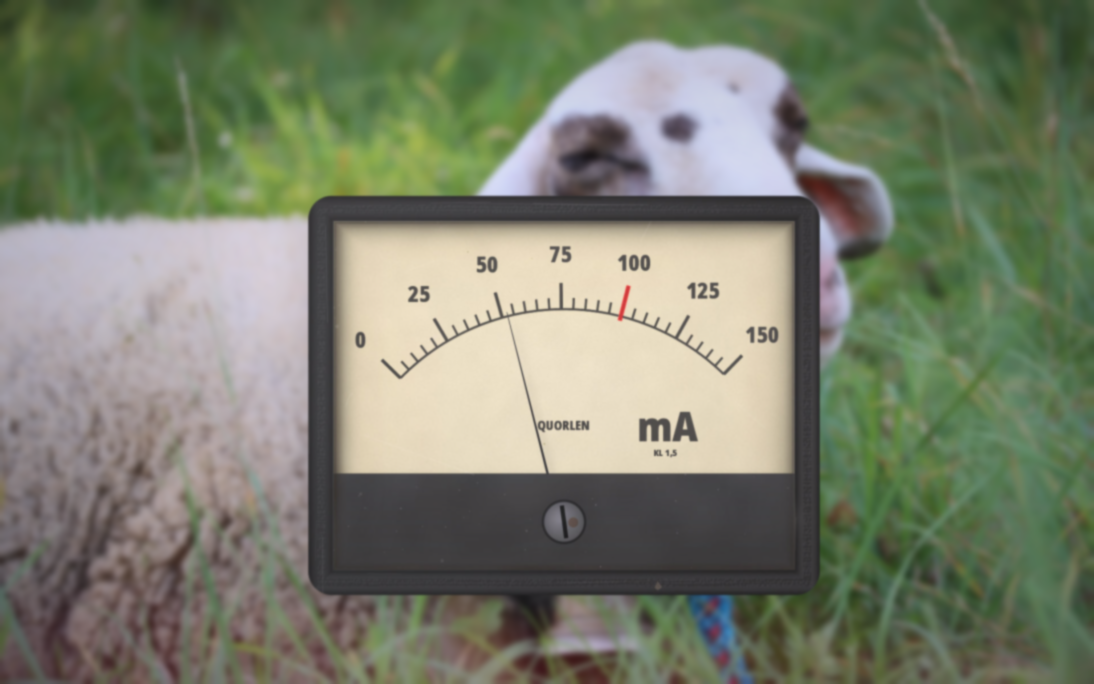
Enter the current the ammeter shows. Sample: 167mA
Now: 52.5mA
